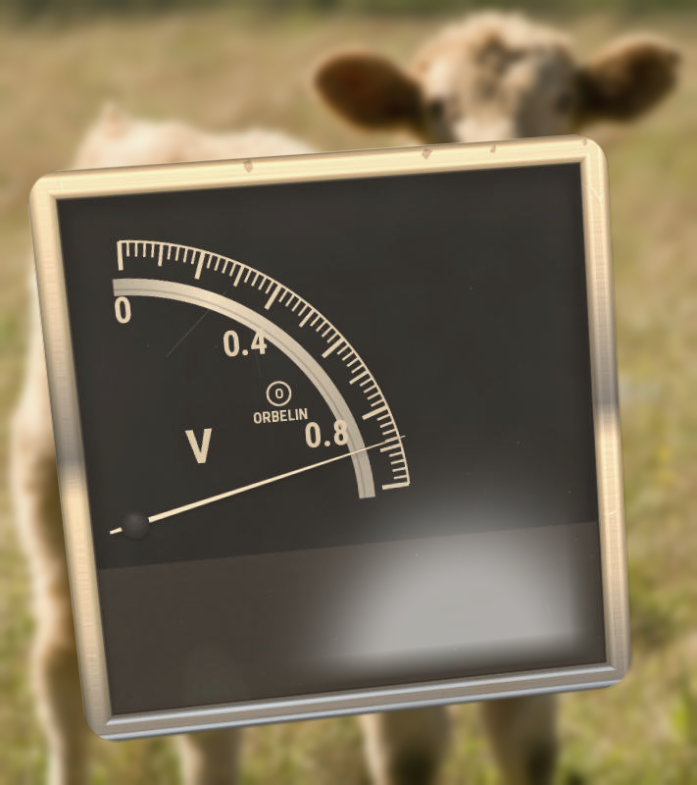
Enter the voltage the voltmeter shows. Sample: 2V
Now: 0.88V
